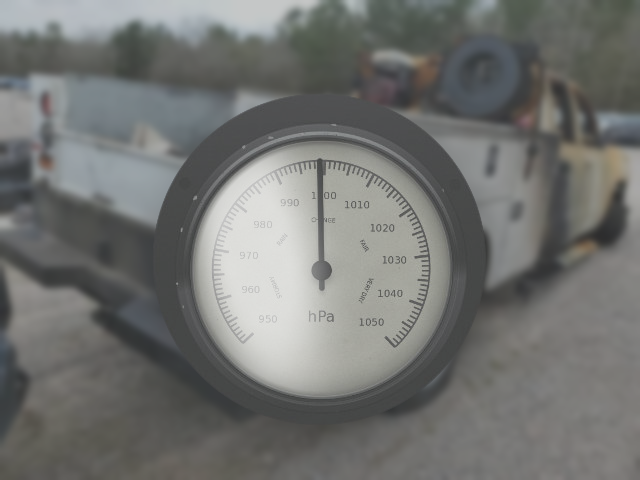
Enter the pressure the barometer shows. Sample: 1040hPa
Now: 999hPa
